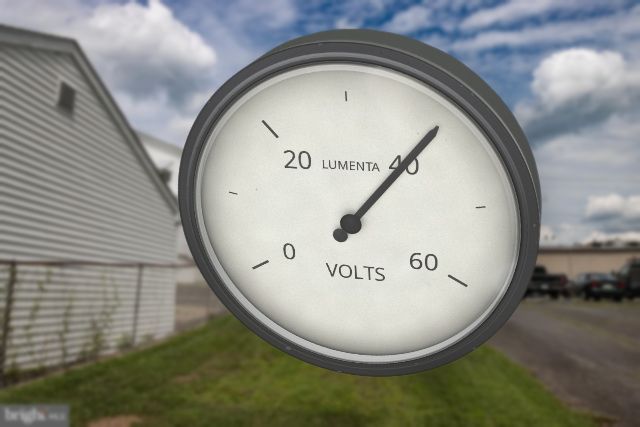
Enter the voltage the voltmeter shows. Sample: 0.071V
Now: 40V
